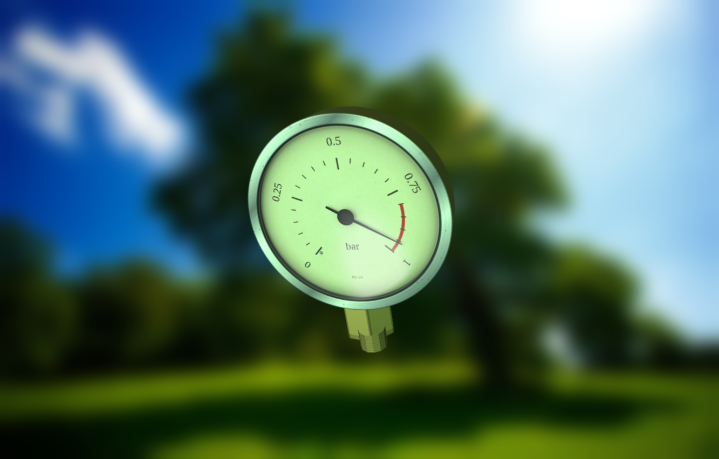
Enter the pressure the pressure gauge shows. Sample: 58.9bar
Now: 0.95bar
